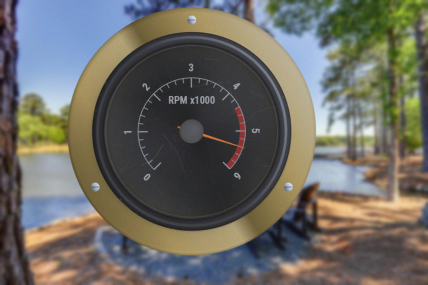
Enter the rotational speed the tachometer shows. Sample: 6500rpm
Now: 5400rpm
